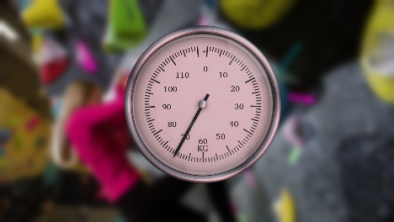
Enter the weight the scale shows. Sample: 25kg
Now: 70kg
